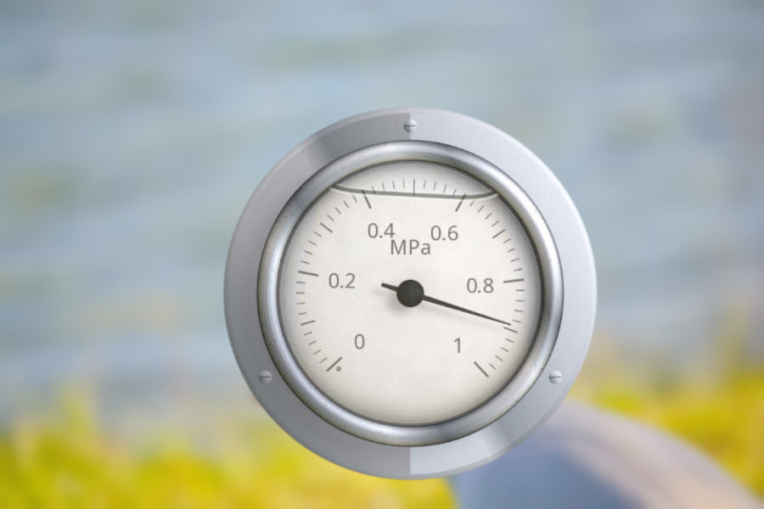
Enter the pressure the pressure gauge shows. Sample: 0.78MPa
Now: 0.89MPa
